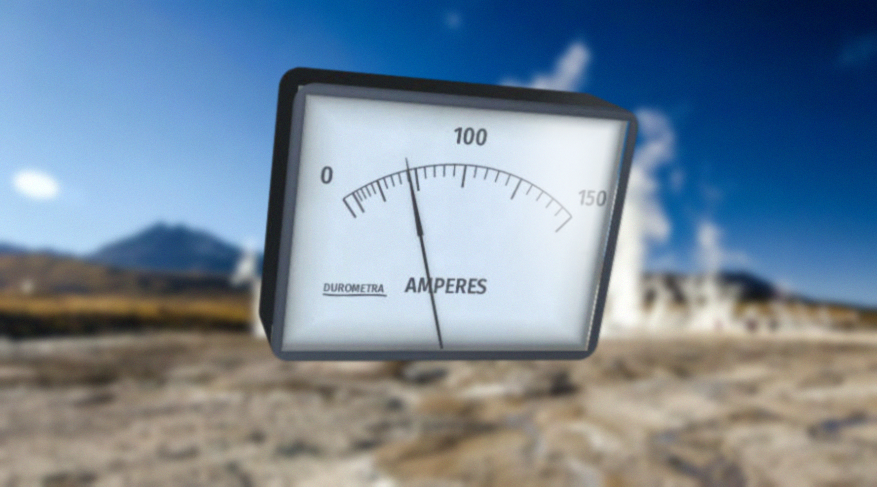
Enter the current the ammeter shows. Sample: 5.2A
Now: 70A
